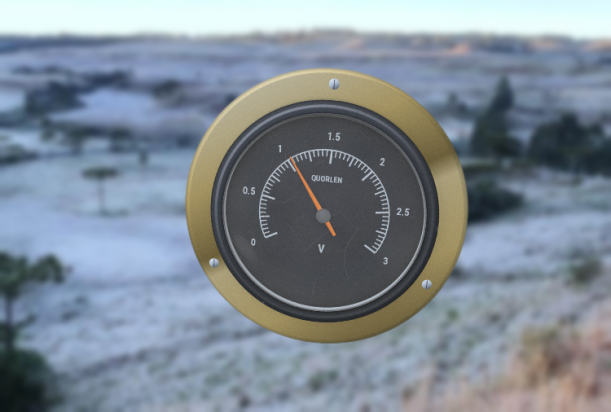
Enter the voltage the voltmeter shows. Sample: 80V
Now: 1.05V
